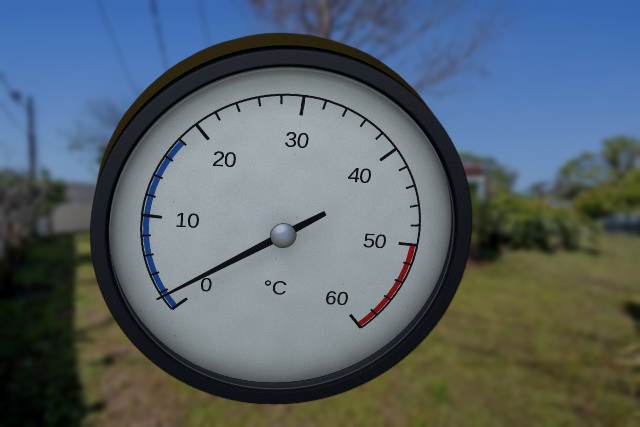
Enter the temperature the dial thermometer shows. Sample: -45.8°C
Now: 2°C
